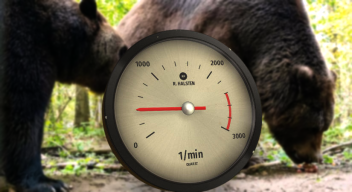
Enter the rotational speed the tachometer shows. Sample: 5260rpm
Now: 400rpm
